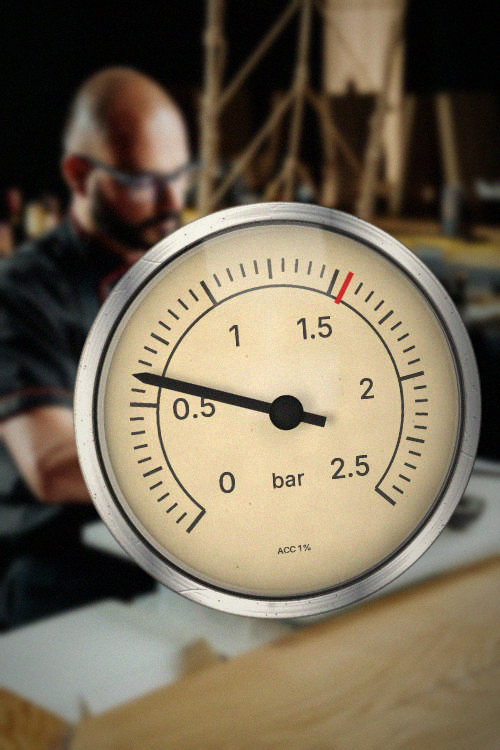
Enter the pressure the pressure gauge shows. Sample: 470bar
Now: 0.6bar
